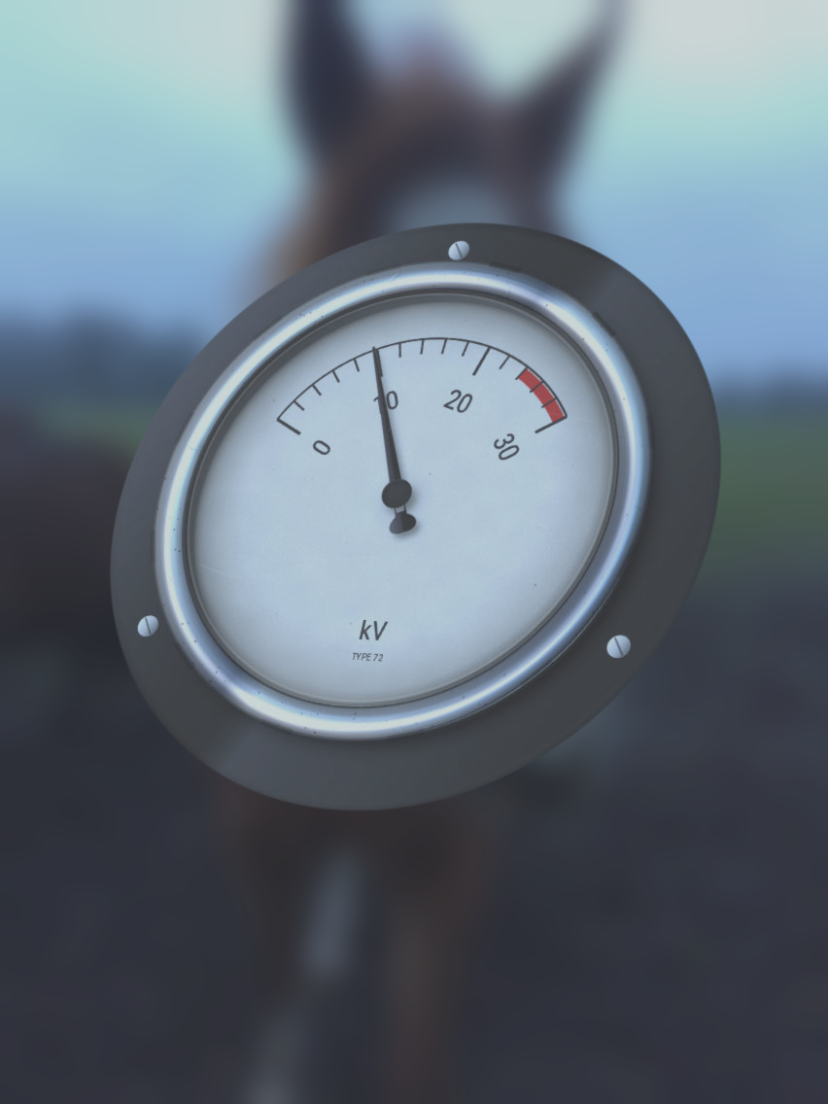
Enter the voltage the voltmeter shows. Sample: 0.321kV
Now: 10kV
